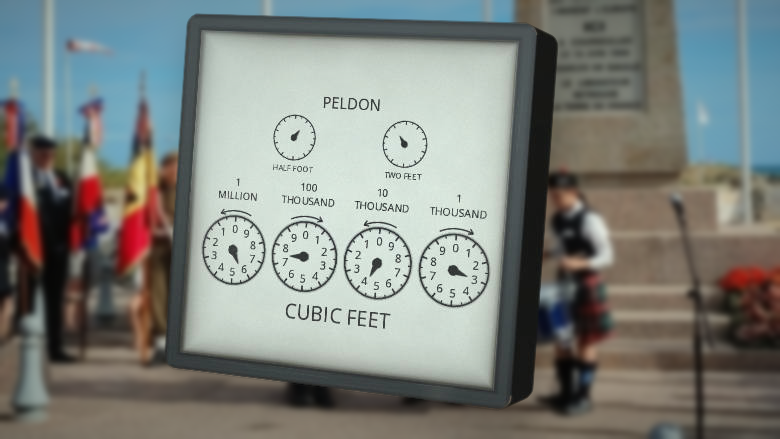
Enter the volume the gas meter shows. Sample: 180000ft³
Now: 574300ft³
